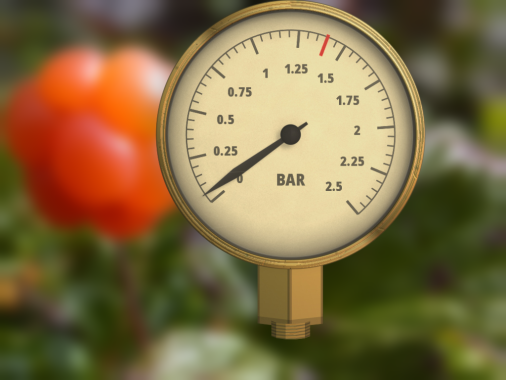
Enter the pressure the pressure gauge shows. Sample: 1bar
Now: 0.05bar
